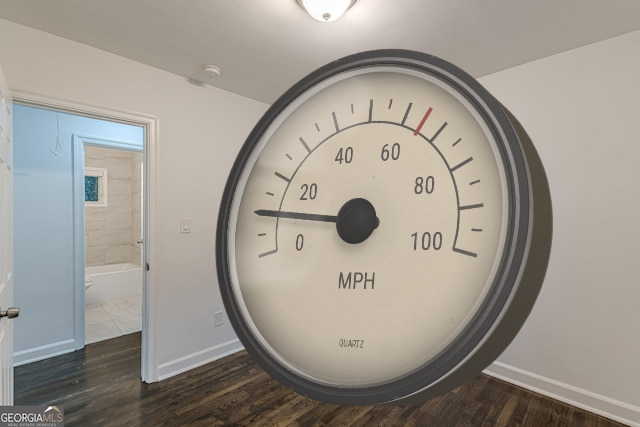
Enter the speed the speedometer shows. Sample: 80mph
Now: 10mph
